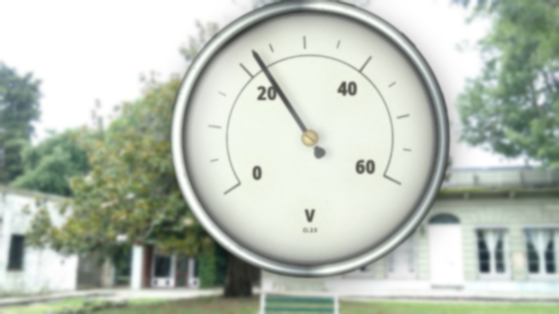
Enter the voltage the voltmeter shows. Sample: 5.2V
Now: 22.5V
